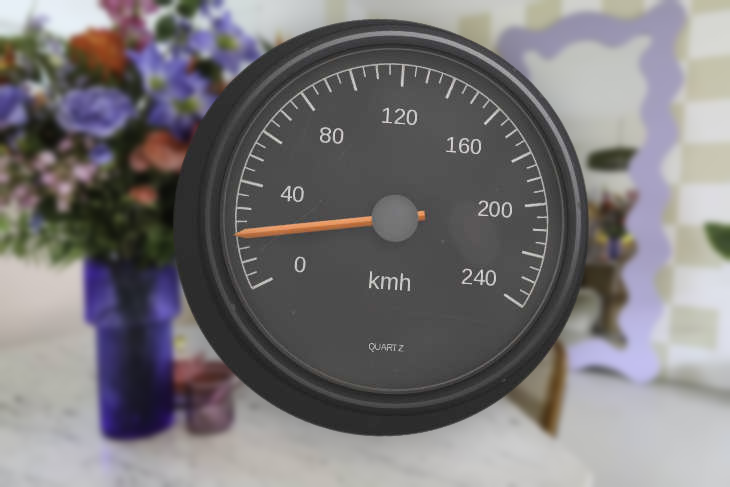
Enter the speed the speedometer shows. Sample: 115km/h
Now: 20km/h
